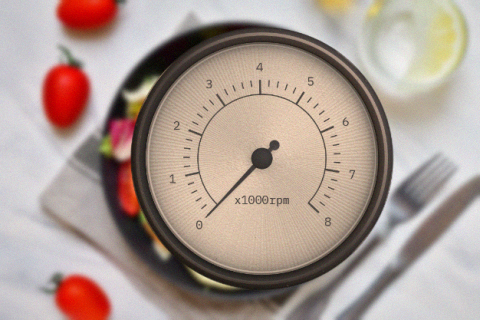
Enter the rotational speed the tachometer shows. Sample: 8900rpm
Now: 0rpm
